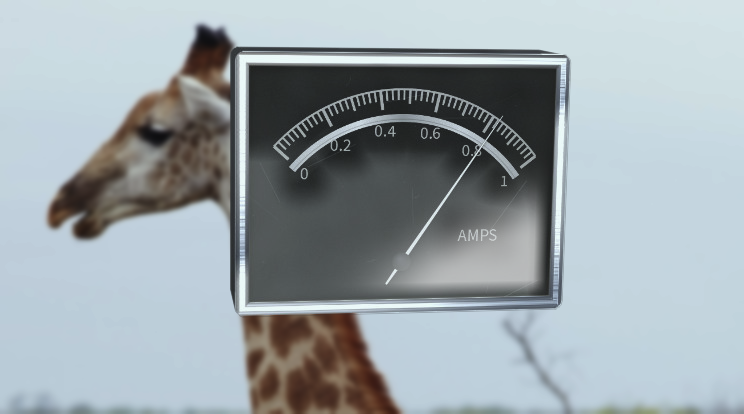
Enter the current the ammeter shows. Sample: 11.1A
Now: 0.82A
